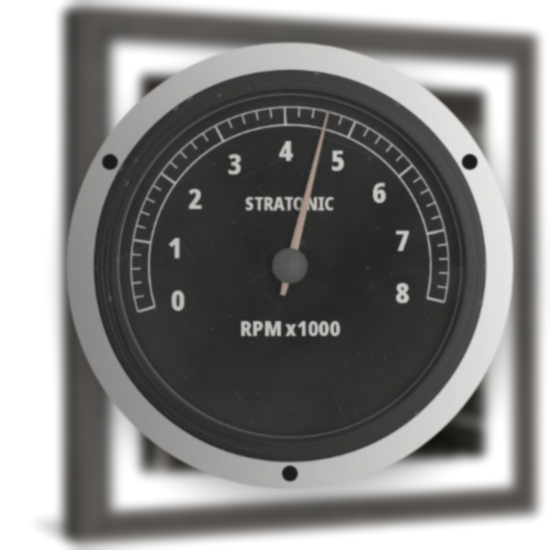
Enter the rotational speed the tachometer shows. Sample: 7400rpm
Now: 4600rpm
